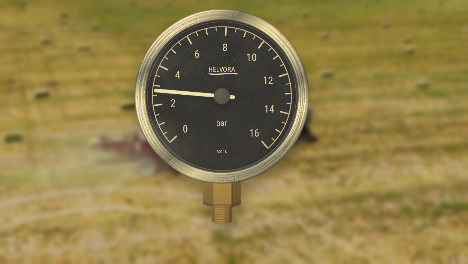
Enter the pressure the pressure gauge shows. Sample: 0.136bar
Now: 2.75bar
